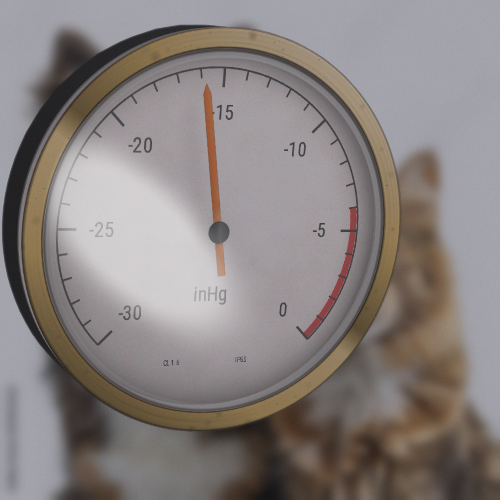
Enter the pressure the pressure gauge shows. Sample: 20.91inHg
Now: -16inHg
